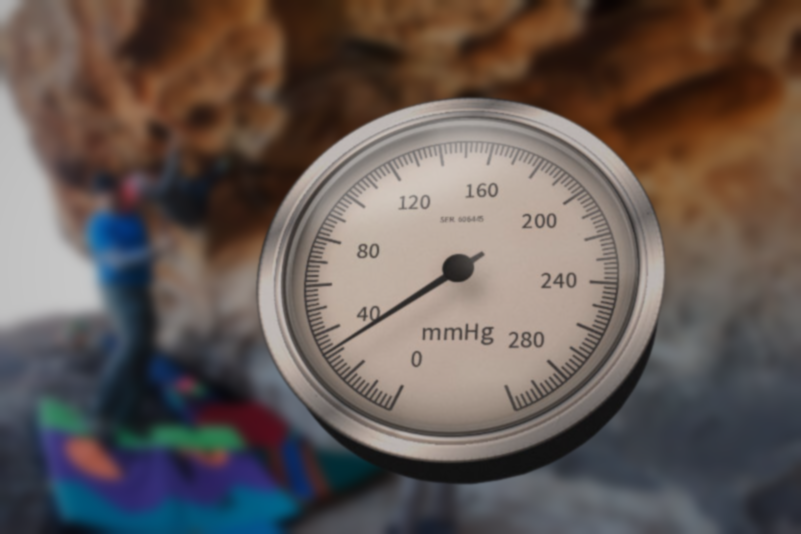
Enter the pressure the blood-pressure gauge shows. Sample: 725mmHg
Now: 30mmHg
